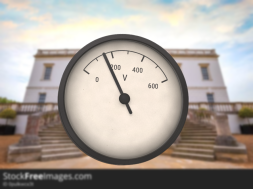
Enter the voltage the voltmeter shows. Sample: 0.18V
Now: 150V
